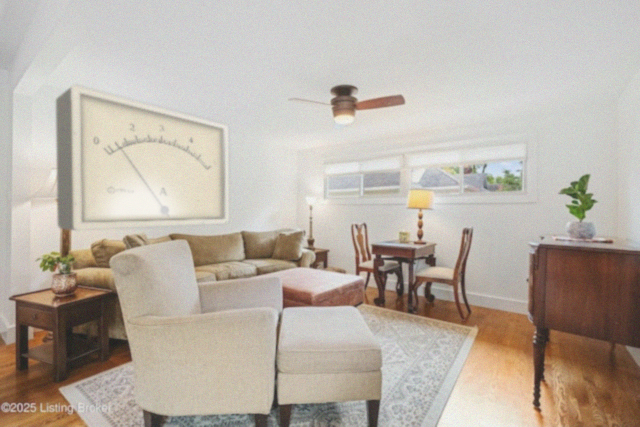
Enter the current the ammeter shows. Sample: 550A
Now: 1A
